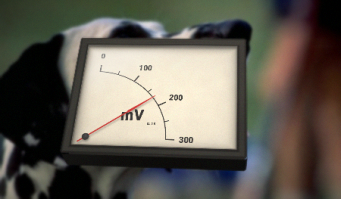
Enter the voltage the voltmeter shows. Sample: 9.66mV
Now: 175mV
